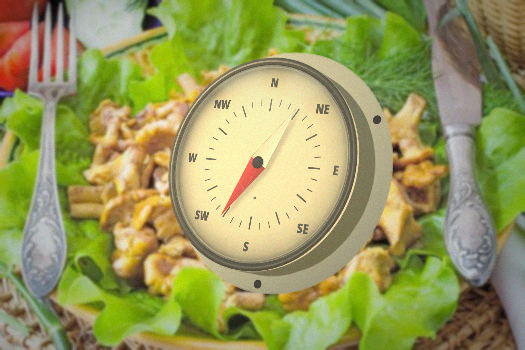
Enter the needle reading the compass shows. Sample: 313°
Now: 210°
